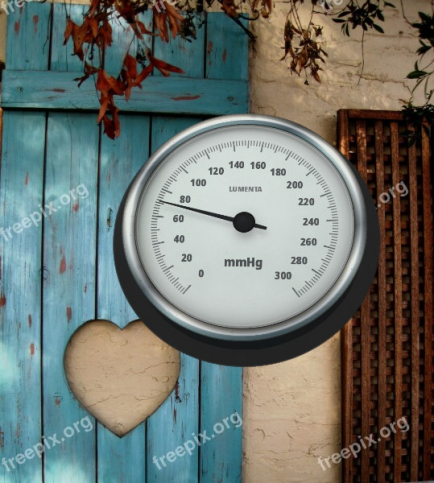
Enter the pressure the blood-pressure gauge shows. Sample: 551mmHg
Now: 70mmHg
